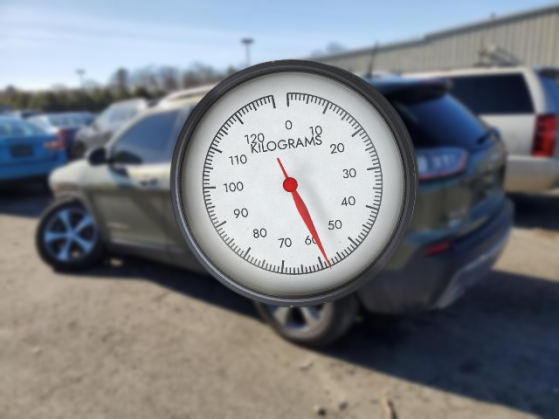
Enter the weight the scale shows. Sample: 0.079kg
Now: 58kg
